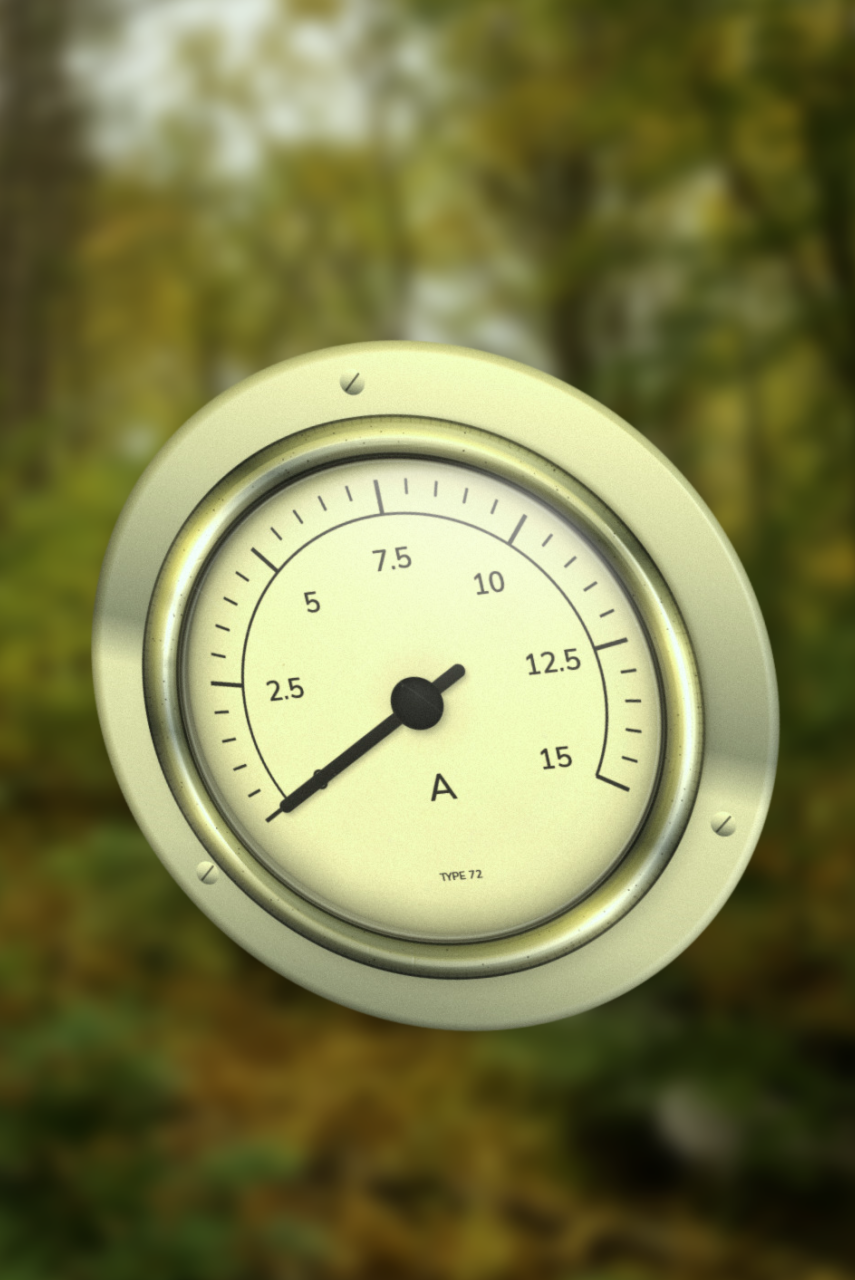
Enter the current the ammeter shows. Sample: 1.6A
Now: 0A
